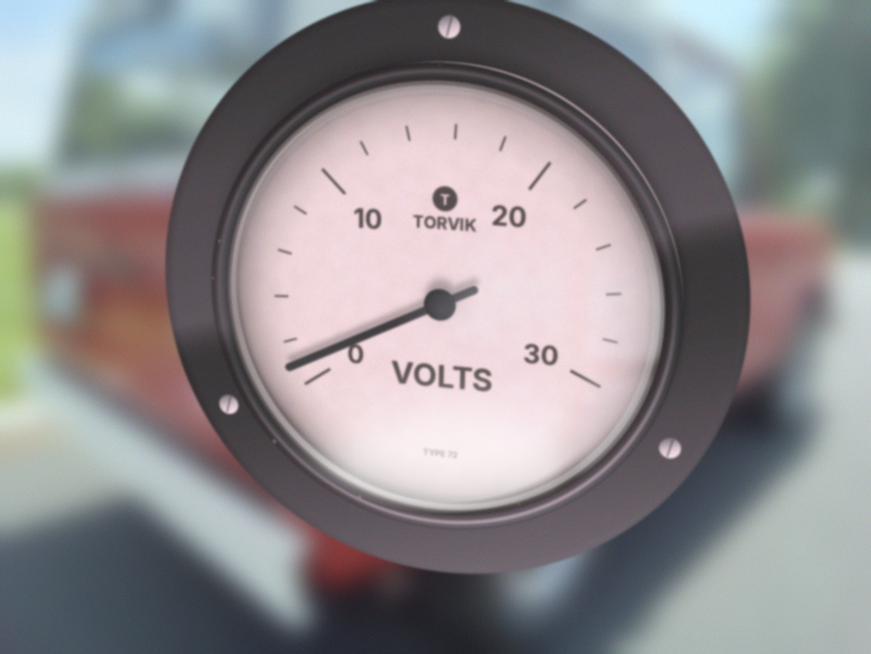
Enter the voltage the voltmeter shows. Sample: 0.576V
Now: 1V
